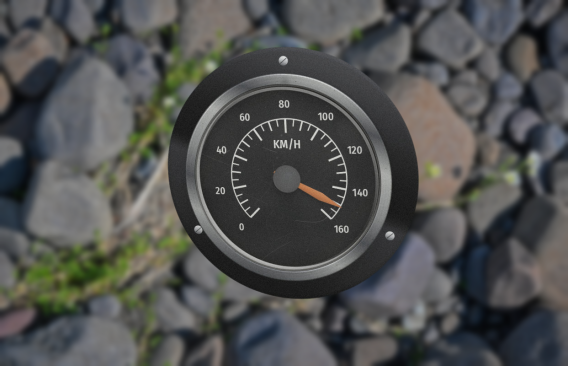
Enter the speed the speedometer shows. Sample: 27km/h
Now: 150km/h
